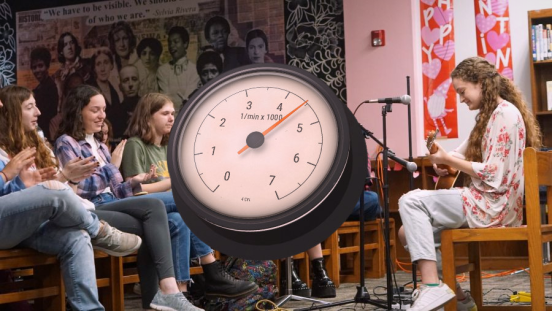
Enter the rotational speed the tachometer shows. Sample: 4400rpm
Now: 4500rpm
